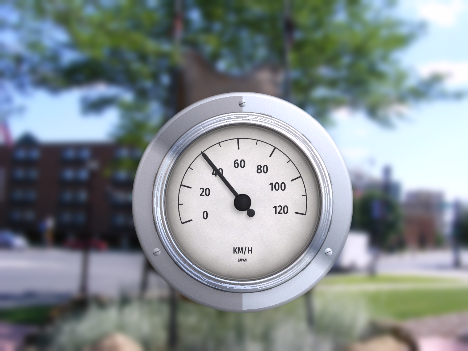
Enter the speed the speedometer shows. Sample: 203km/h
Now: 40km/h
